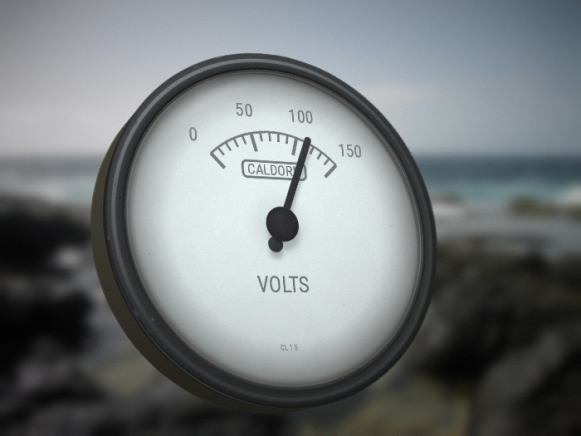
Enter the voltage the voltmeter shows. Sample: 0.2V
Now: 110V
